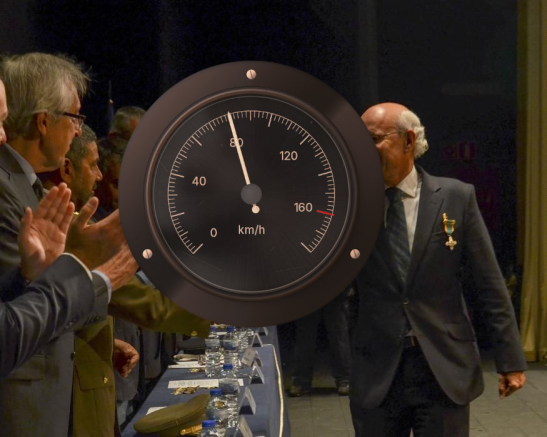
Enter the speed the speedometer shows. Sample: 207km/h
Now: 80km/h
